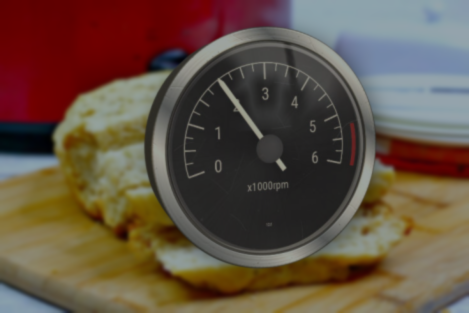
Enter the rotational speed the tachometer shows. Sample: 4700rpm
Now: 2000rpm
